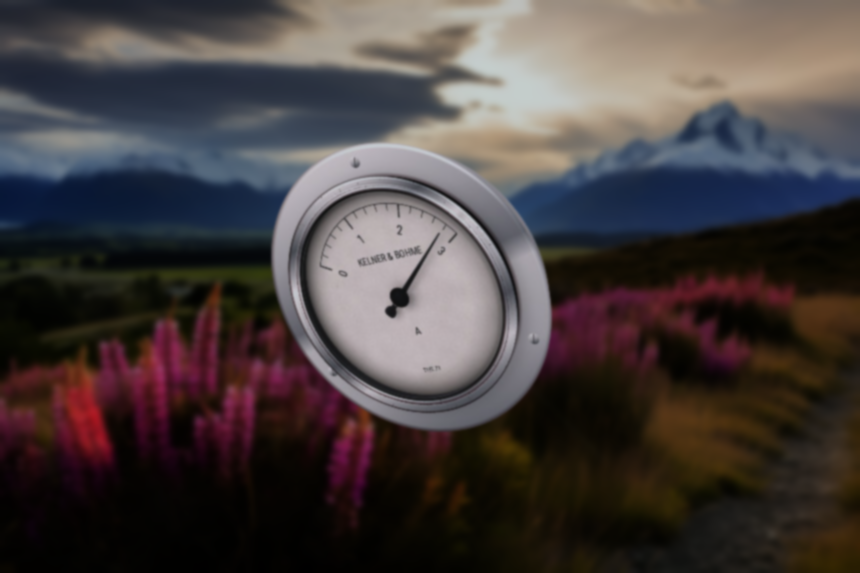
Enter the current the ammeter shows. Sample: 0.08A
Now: 2.8A
